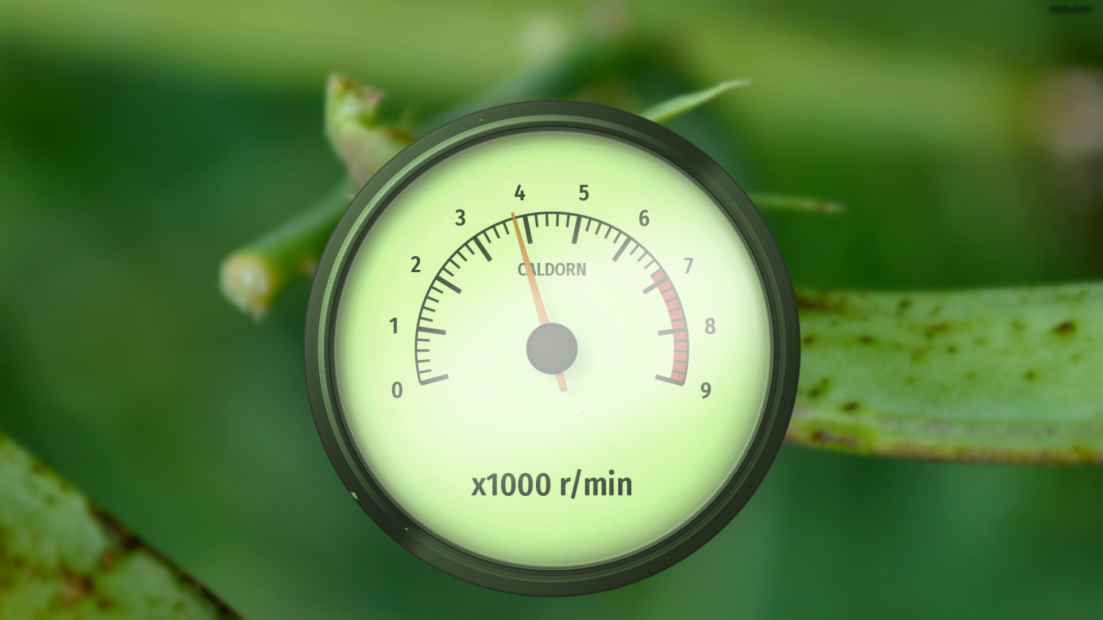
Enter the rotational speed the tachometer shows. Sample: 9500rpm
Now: 3800rpm
